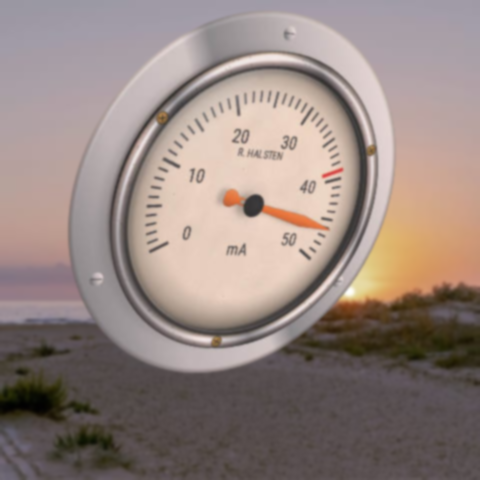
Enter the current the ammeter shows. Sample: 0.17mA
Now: 46mA
